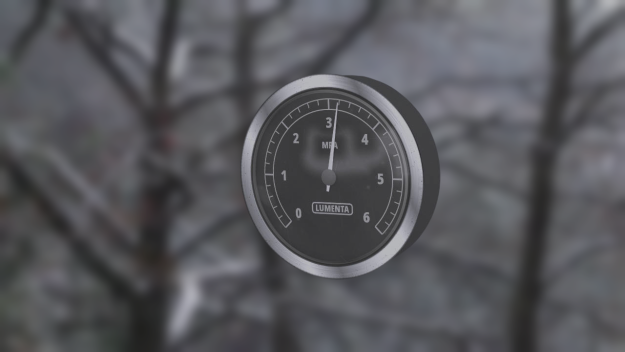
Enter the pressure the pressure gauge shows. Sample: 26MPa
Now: 3.2MPa
